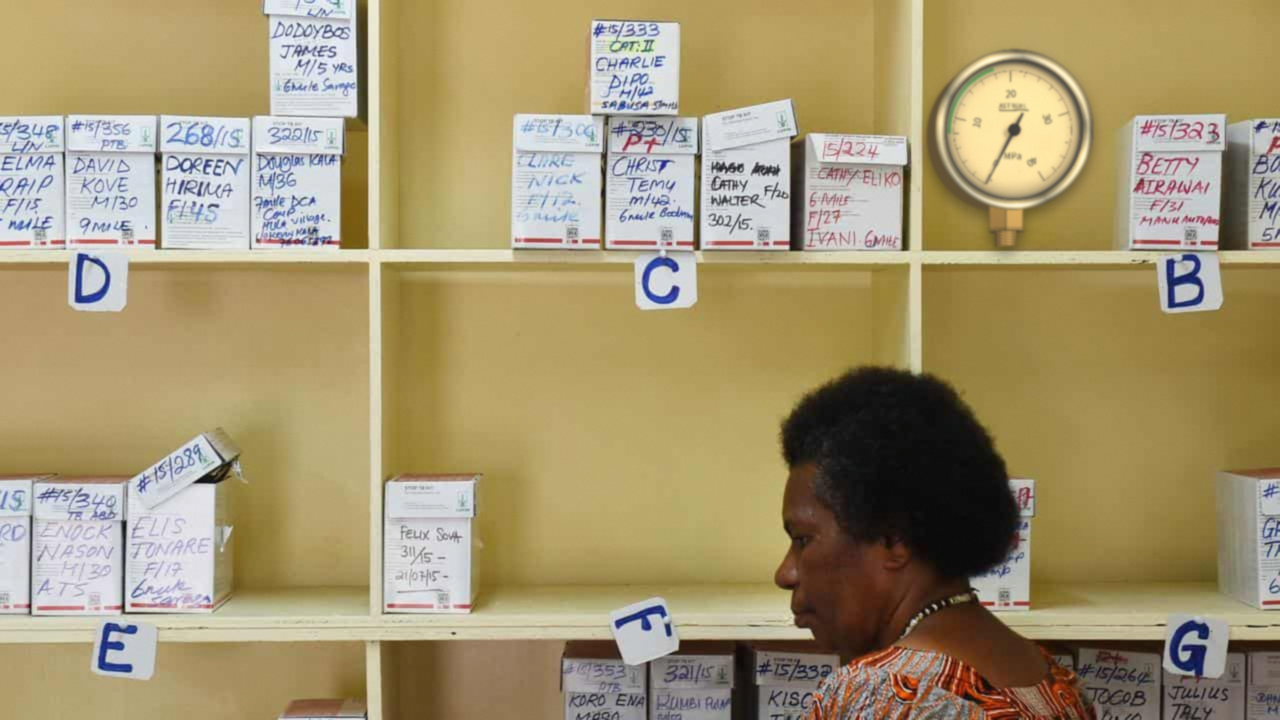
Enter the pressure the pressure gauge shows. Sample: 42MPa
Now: 0MPa
